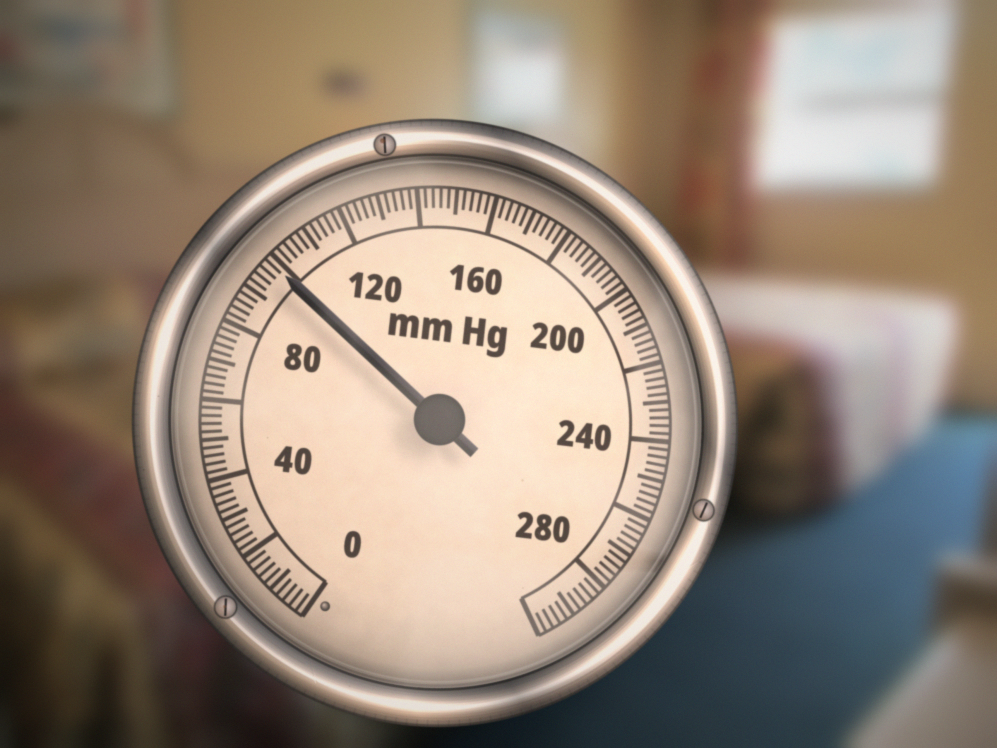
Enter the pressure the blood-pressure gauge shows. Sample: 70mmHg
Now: 98mmHg
